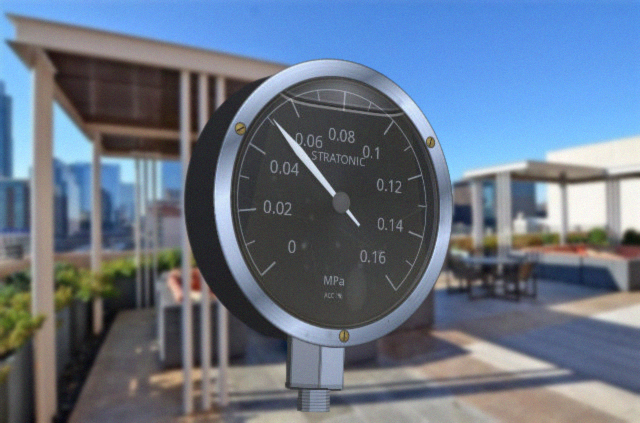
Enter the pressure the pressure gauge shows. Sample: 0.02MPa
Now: 0.05MPa
